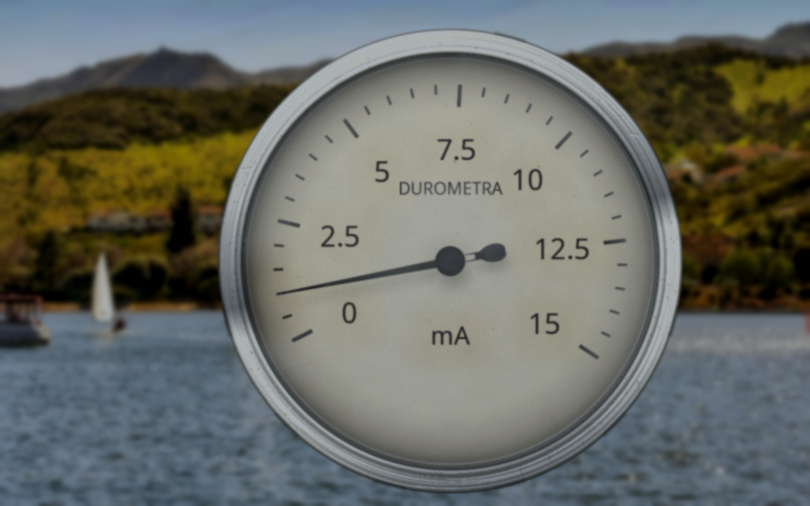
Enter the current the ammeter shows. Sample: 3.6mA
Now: 1mA
